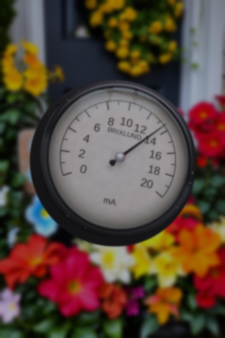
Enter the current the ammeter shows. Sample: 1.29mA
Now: 13.5mA
